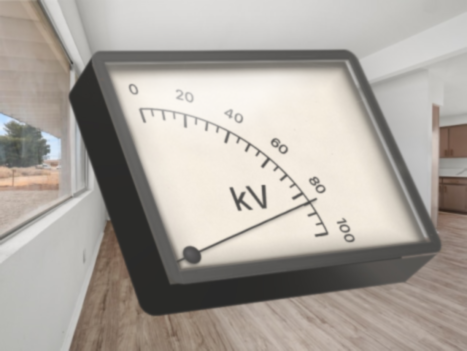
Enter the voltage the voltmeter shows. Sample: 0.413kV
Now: 85kV
